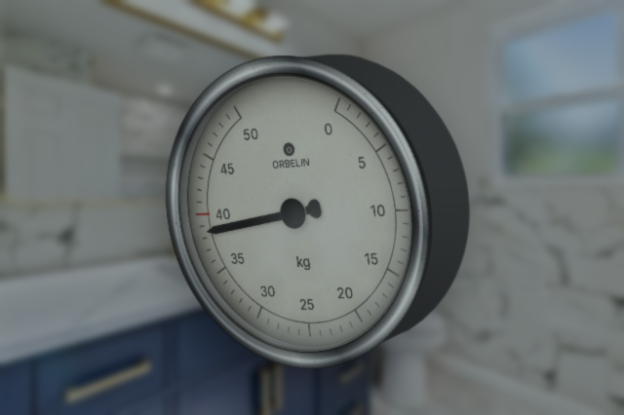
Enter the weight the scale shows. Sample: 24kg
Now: 38.5kg
